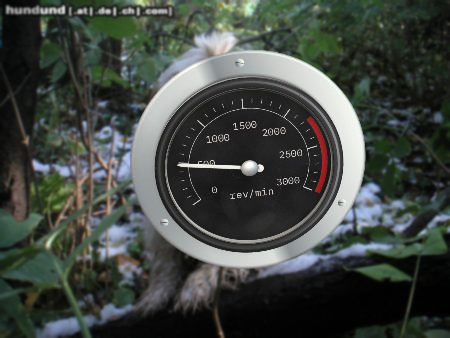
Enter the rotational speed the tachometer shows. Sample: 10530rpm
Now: 500rpm
